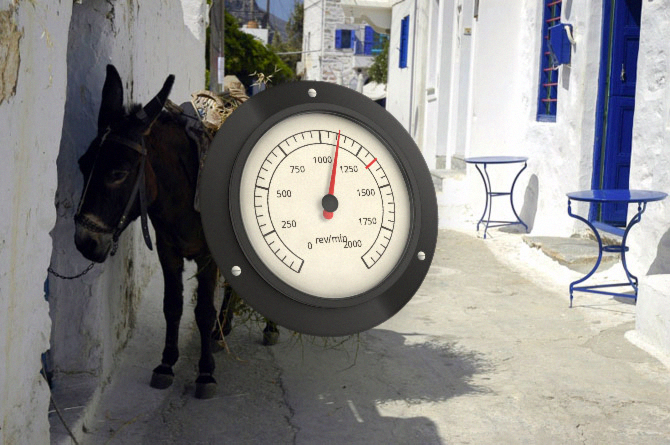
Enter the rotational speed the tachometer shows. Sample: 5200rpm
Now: 1100rpm
